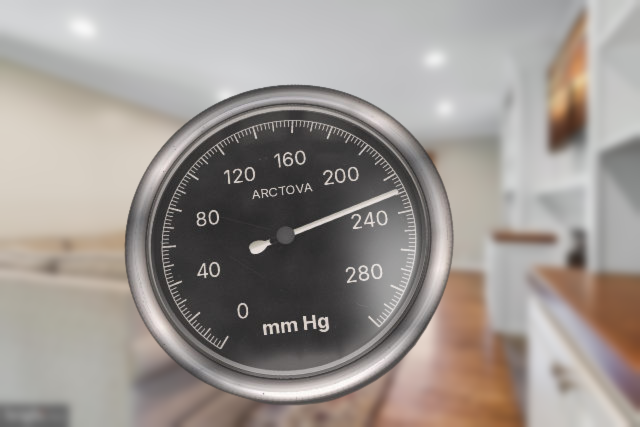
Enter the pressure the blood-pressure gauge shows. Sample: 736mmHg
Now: 230mmHg
